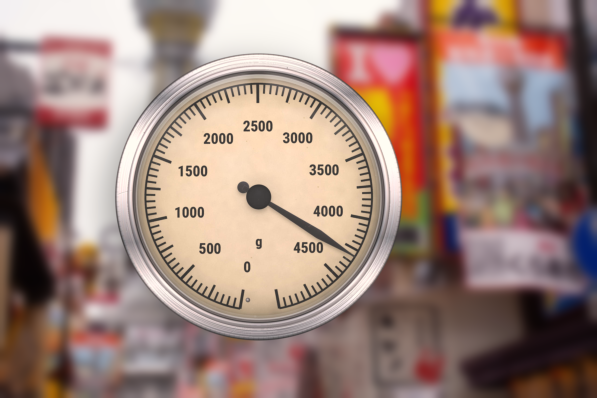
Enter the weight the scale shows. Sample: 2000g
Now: 4300g
